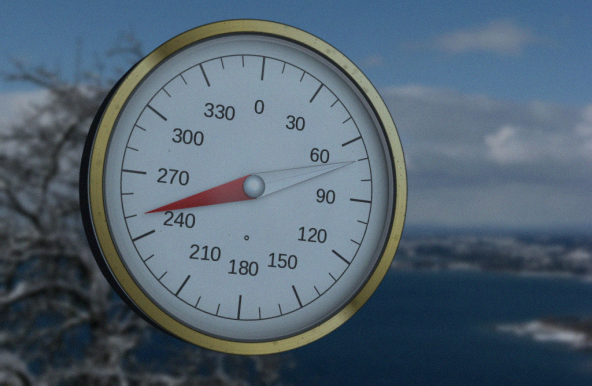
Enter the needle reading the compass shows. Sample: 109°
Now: 250°
